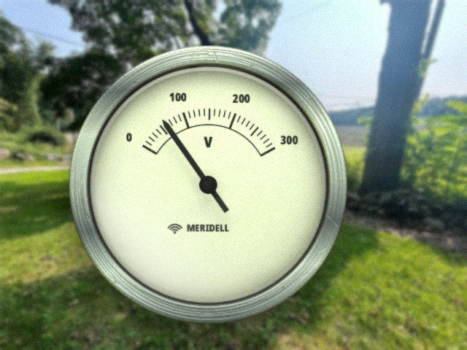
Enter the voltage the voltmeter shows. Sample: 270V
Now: 60V
